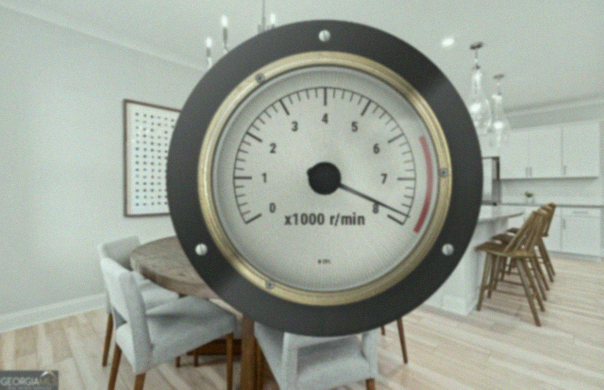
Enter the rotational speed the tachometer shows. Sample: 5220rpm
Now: 7800rpm
